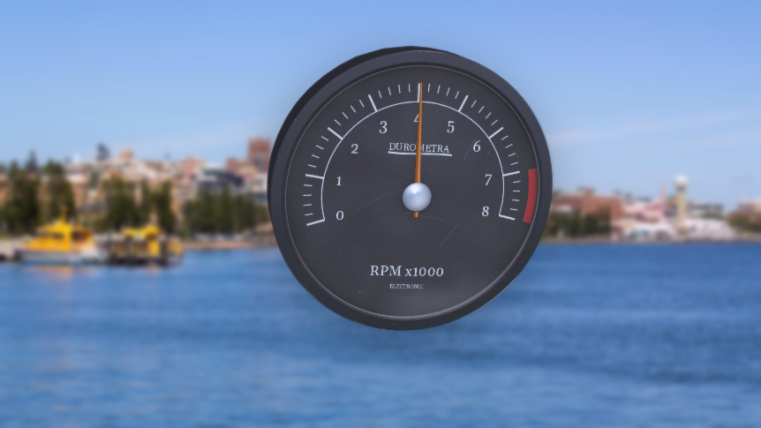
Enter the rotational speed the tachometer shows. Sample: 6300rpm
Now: 4000rpm
